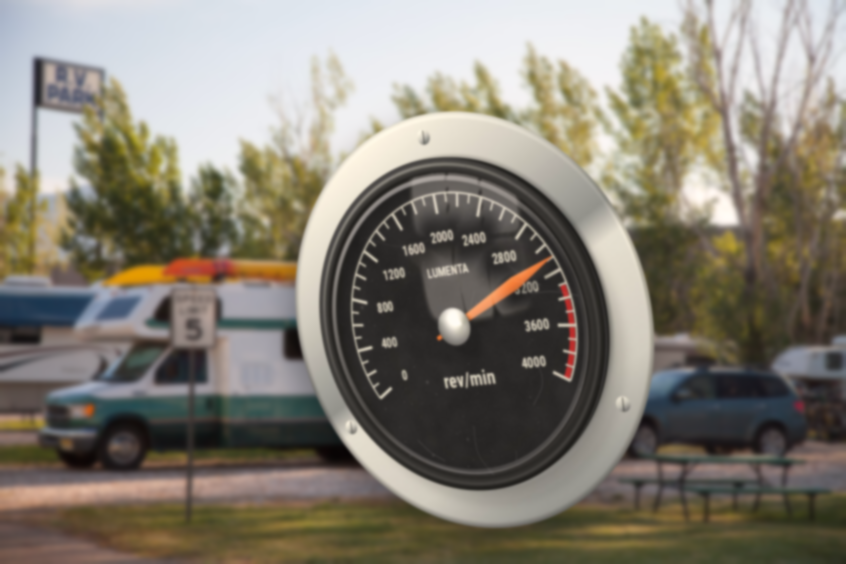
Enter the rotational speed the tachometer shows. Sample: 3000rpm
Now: 3100rpm
